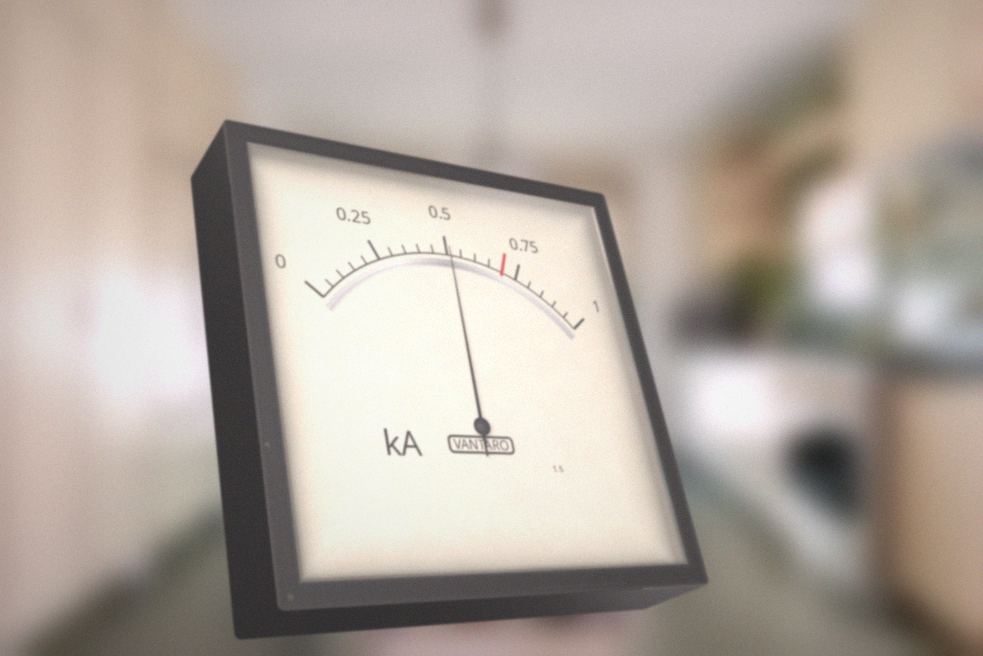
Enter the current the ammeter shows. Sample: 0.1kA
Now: 0.5kA
